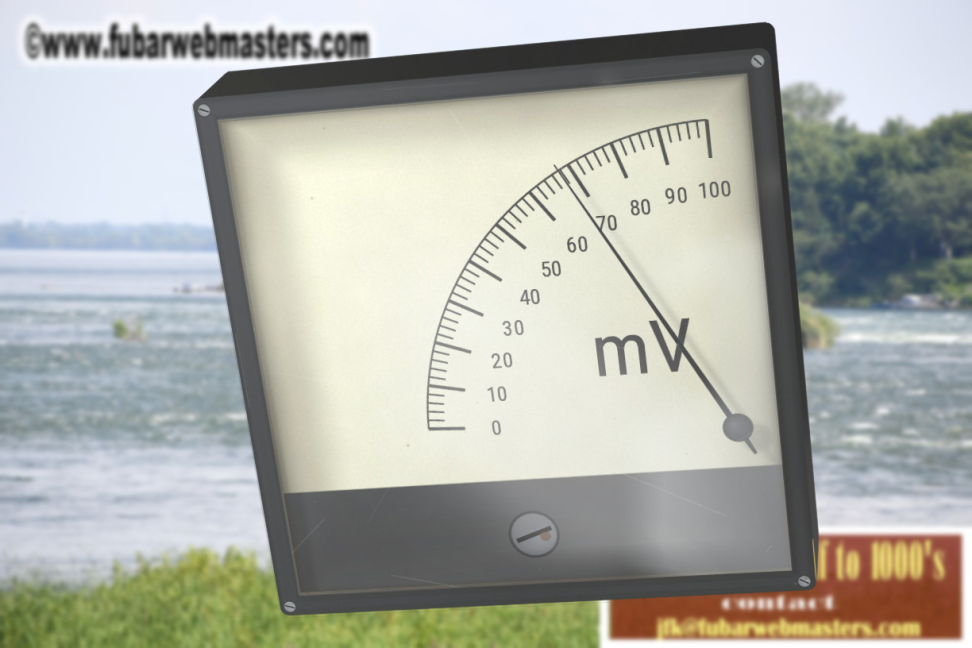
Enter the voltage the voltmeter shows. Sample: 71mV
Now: 68mV
